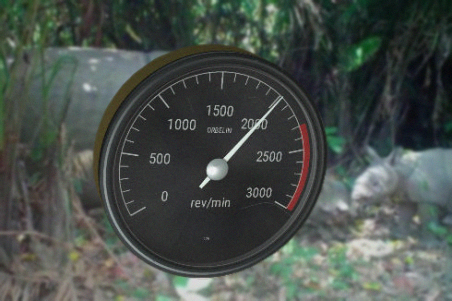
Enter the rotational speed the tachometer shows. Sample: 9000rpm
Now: 2000rpm
